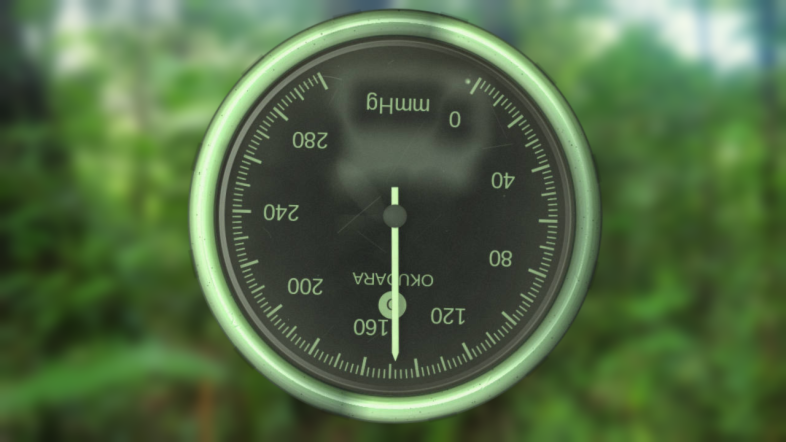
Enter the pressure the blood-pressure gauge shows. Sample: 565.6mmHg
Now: 148mmHg
